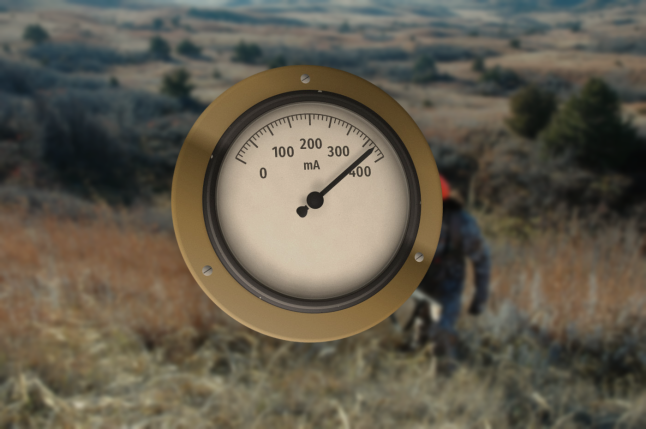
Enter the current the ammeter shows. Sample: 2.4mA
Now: 370mA
